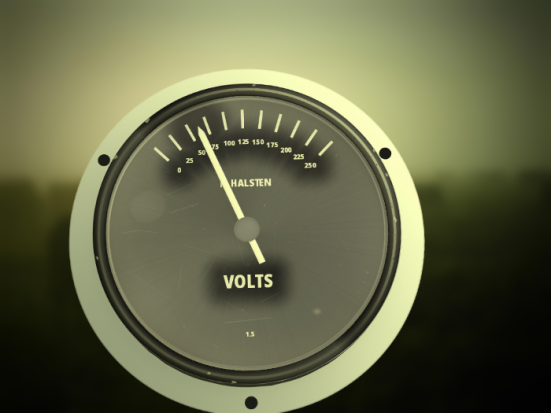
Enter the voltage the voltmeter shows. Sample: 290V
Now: 62.5V
